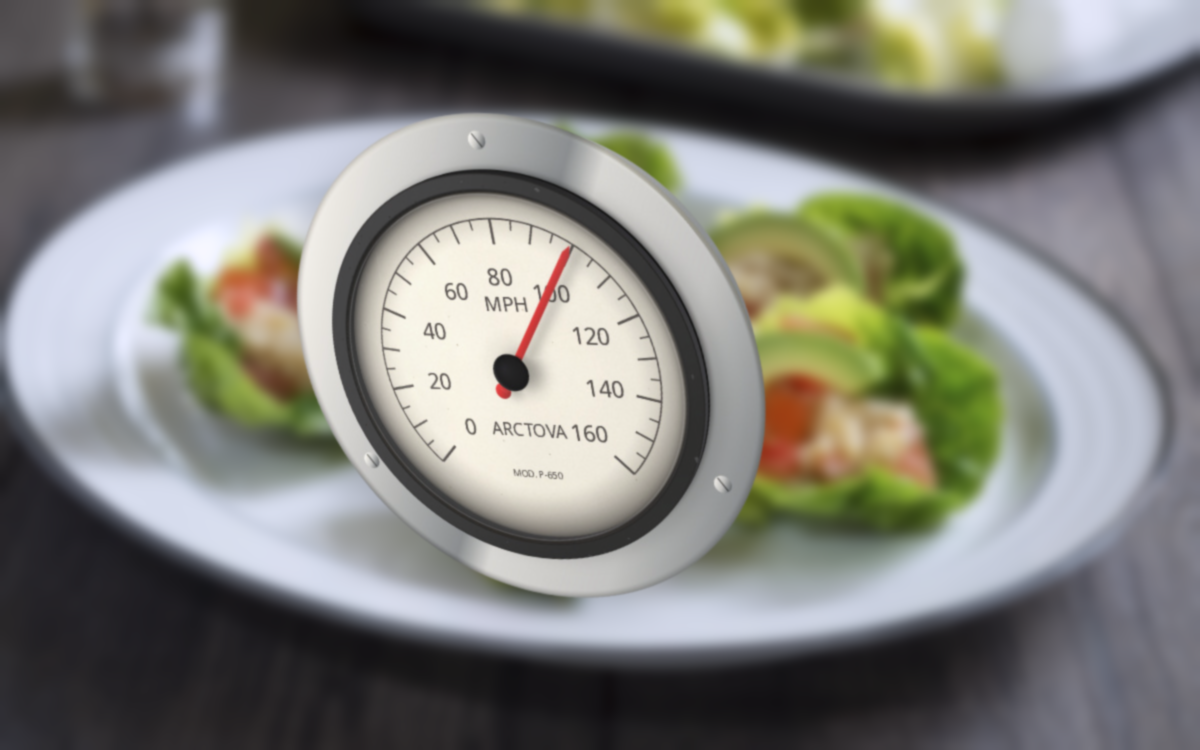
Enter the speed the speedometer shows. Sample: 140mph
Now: 100mph
